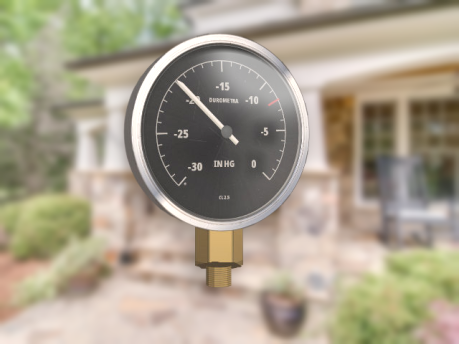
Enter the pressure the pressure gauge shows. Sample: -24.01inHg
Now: -20inHg
